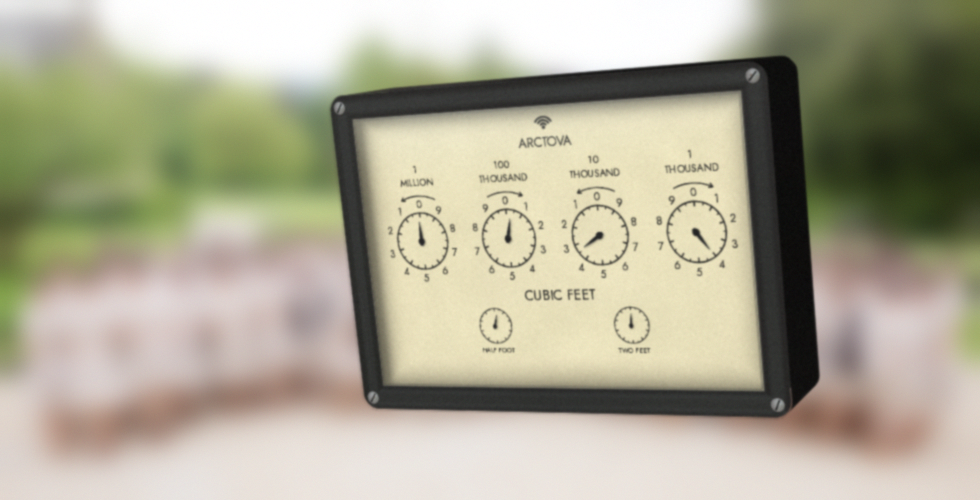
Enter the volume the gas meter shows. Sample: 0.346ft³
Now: 3400ft³
